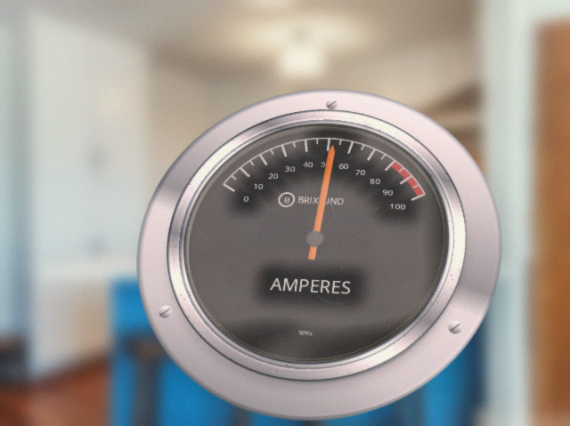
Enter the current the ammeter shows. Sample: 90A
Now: 52.5A
